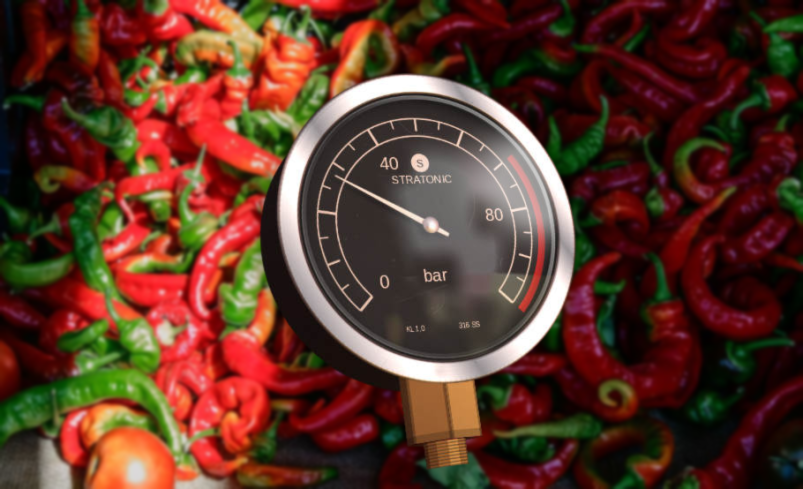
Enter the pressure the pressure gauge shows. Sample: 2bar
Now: 27.5bar
